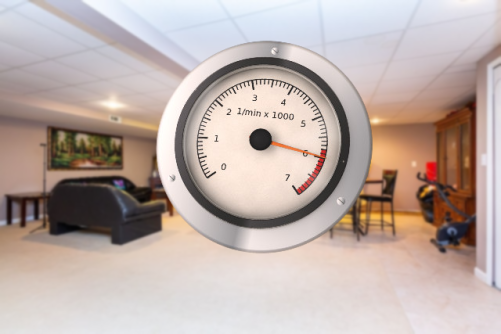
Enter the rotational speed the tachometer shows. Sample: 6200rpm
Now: 6000rpm
